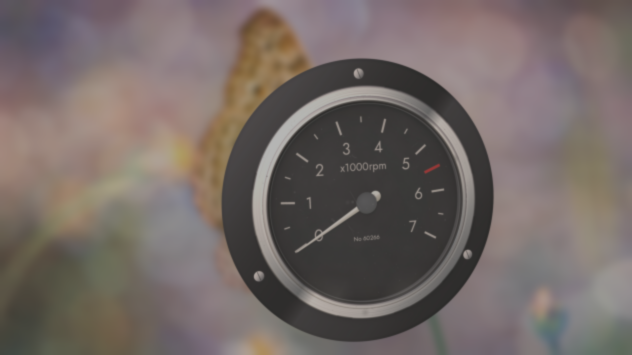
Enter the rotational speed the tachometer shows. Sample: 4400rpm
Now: 0rpm
